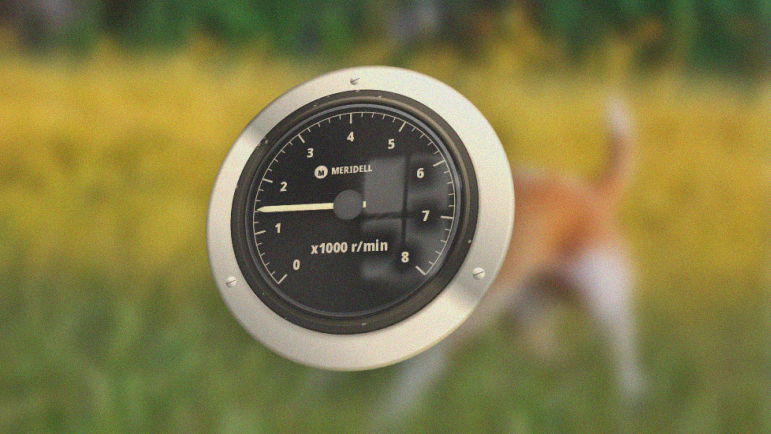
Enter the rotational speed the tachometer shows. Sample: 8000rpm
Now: 1400rpm
